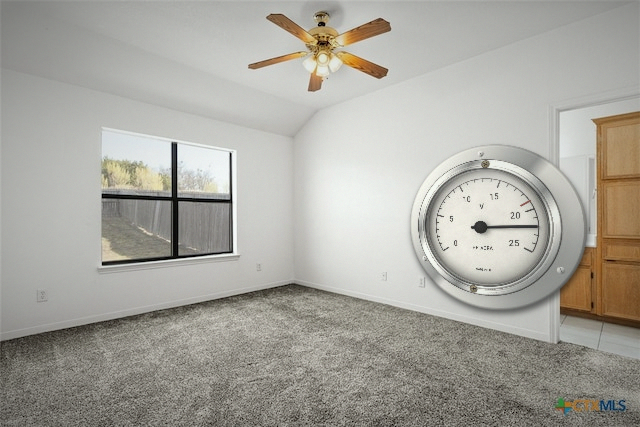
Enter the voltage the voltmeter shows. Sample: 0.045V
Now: 22V
